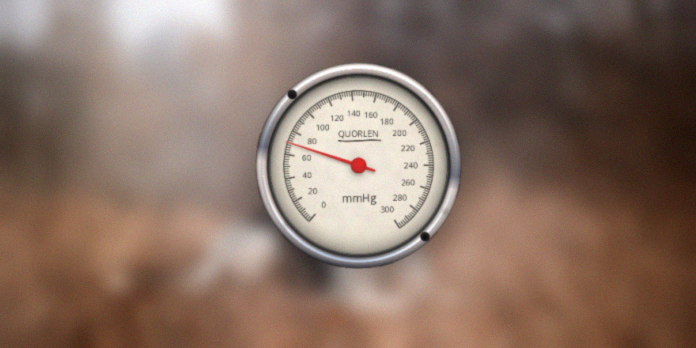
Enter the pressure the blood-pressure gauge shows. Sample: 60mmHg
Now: 70mmHg
